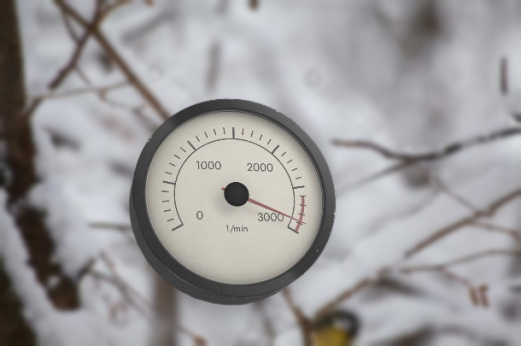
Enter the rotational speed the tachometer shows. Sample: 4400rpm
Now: 2900rpm
